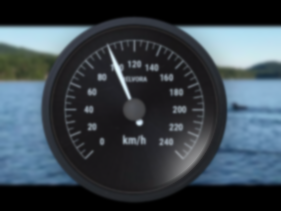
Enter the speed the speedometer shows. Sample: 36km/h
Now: 100km/h
